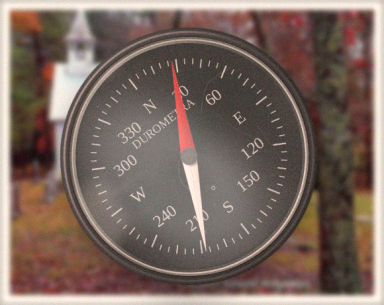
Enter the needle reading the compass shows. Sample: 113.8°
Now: 27.5°
